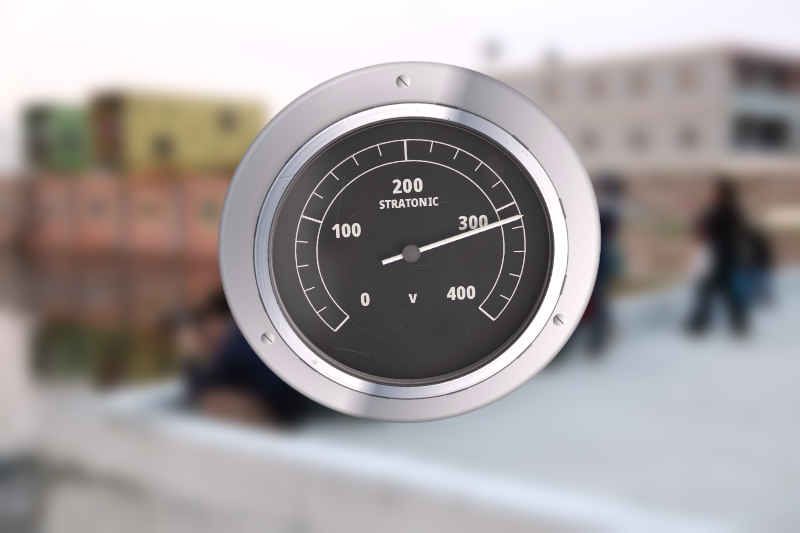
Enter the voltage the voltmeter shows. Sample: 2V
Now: 310V
